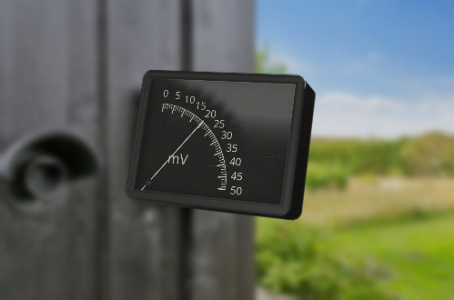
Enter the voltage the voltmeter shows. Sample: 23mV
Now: 20mV
